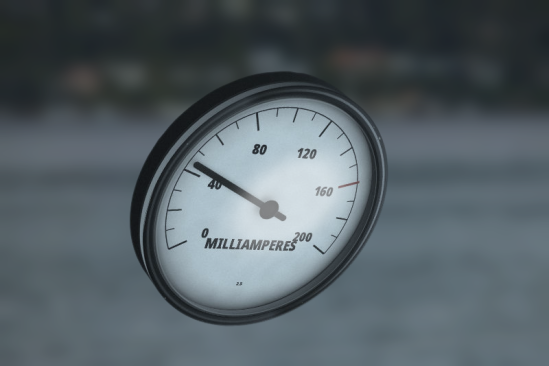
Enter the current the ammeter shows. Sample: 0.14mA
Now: 45mA
